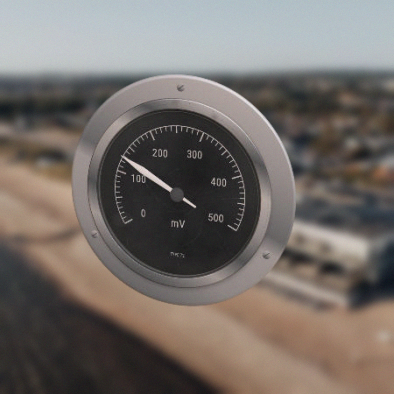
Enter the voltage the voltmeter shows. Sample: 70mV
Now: 130mV
